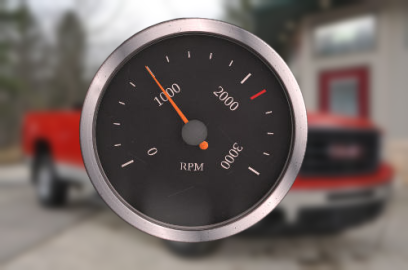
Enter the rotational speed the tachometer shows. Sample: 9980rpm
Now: 1000rpm
